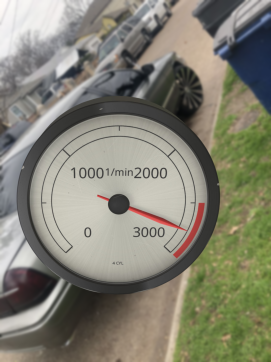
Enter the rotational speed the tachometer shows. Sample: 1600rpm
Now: 2750rpm
